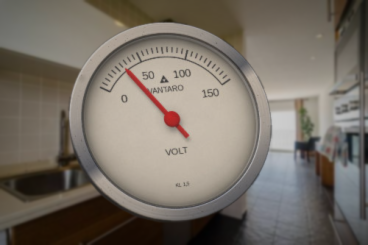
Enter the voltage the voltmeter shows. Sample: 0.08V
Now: 30V
